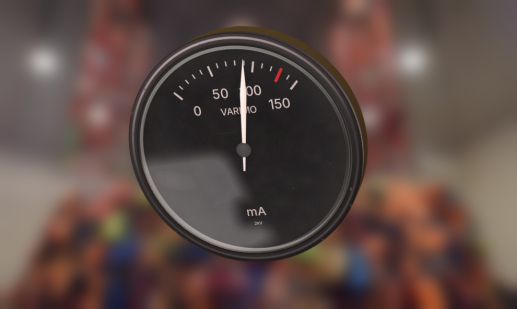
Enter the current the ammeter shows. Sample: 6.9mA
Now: 90mA
